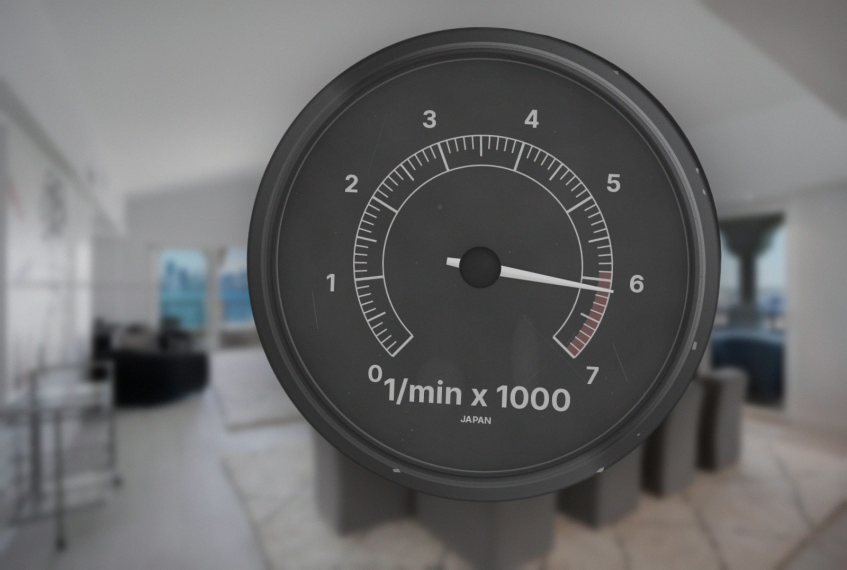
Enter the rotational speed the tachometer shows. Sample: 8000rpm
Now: 6100rpm
